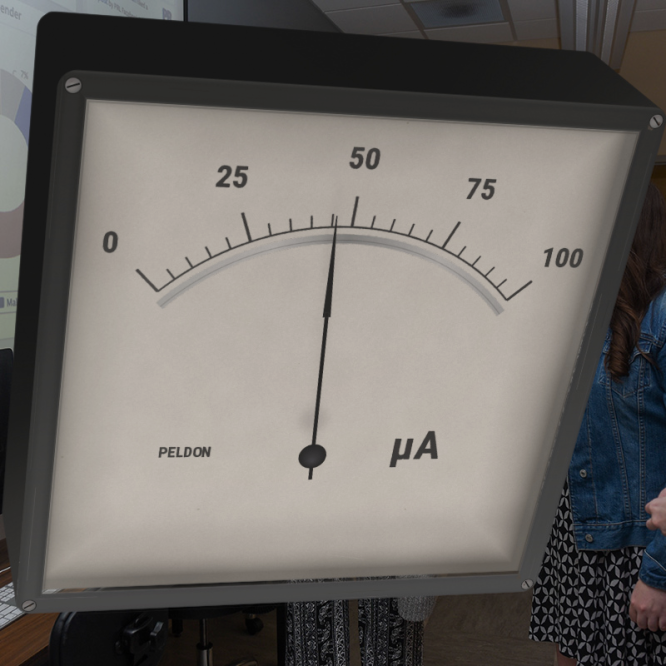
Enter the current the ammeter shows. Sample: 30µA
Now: 45µA
